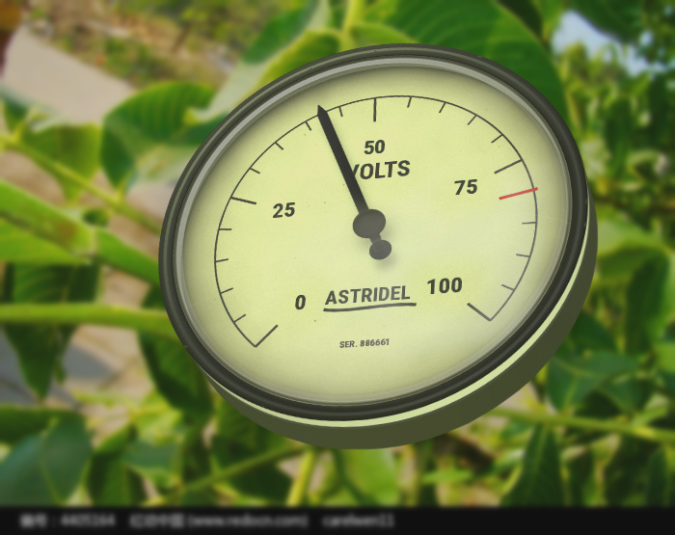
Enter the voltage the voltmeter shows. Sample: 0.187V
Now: 42.5V
